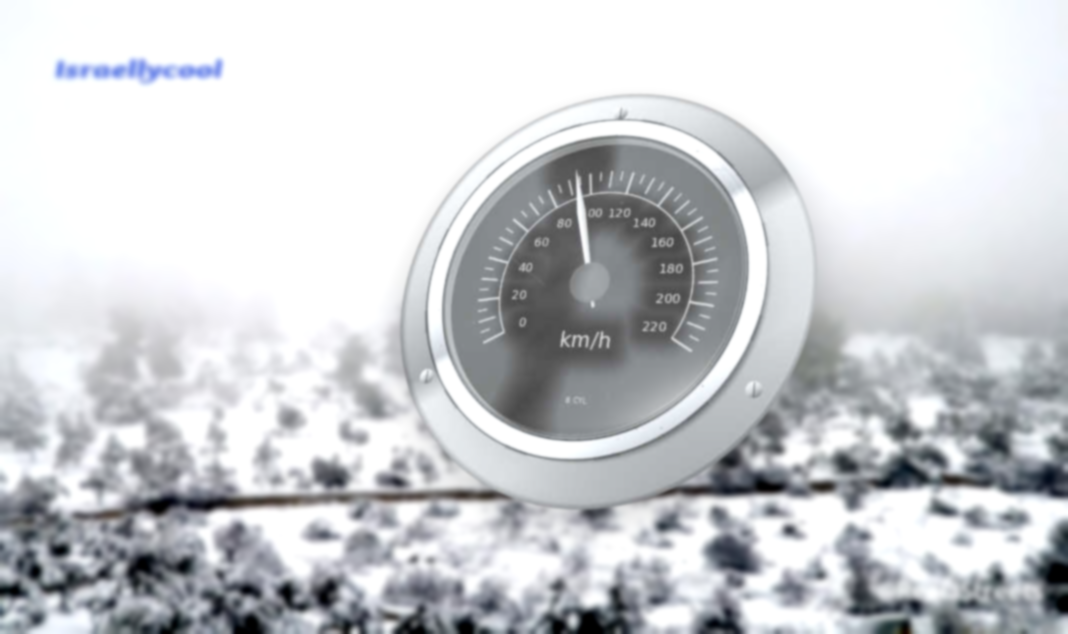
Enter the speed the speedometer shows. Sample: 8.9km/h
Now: 95km/h
